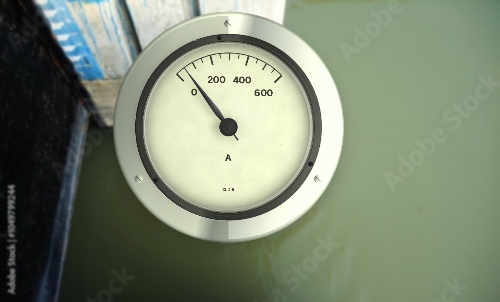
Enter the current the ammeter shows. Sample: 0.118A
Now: 50A
